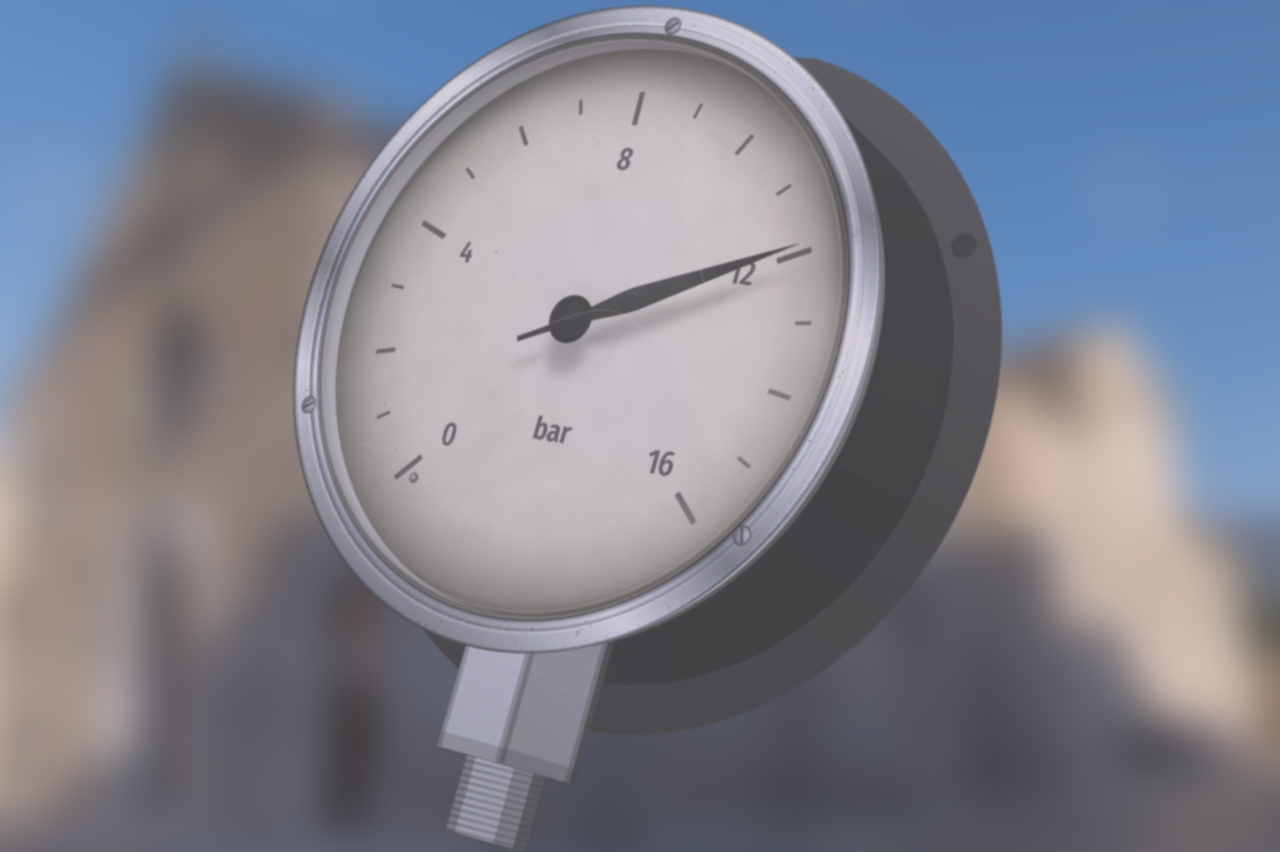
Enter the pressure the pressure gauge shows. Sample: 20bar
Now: 12bar
